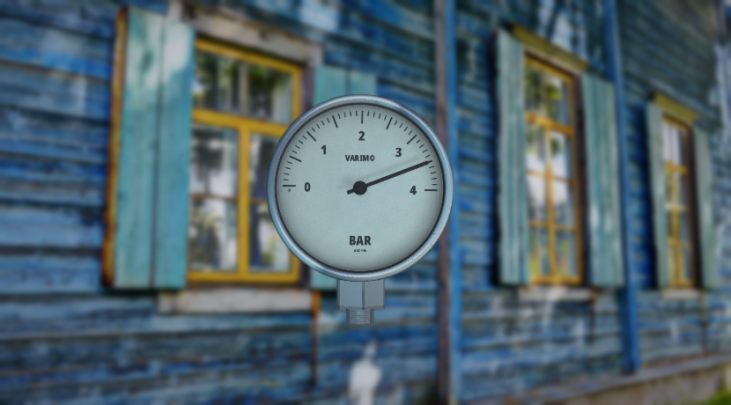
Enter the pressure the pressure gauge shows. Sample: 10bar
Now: 3.5bar
